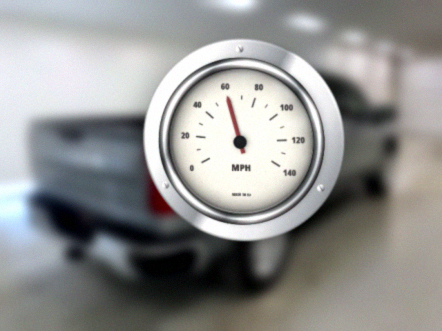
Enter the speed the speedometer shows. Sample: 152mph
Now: 60mph
